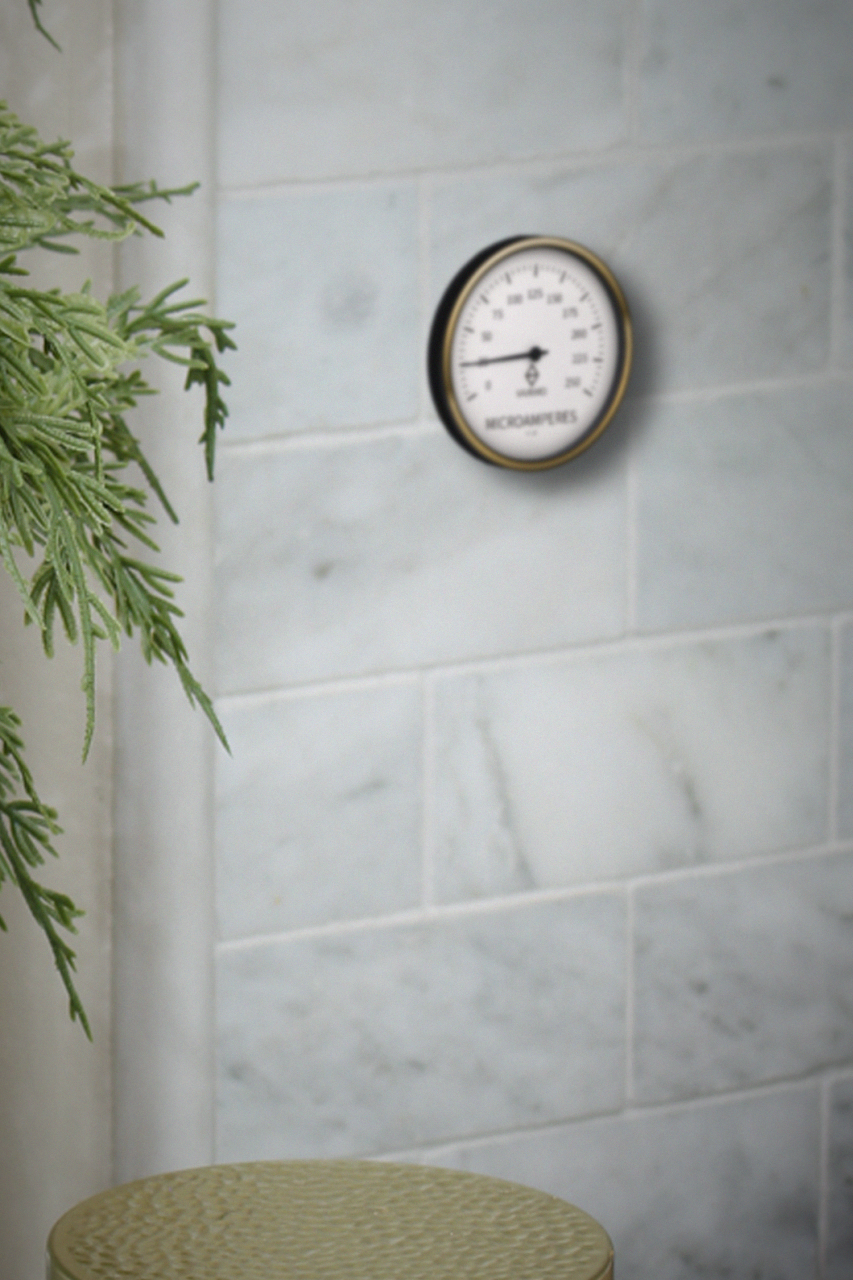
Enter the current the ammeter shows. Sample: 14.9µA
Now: 25µA
